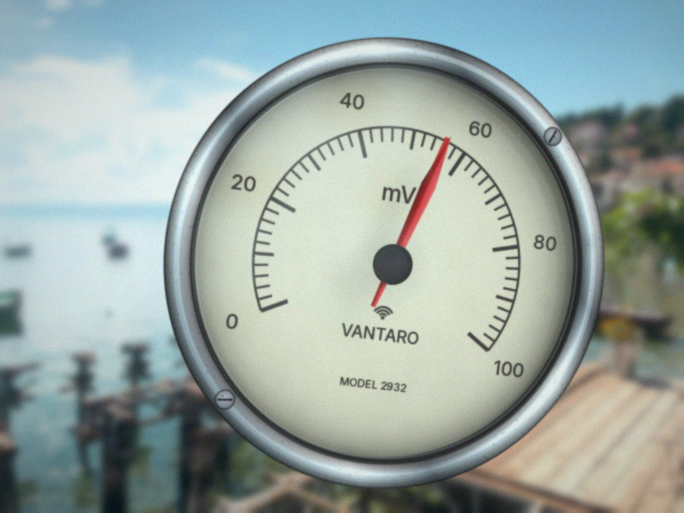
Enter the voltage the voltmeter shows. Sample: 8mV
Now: 56mV
